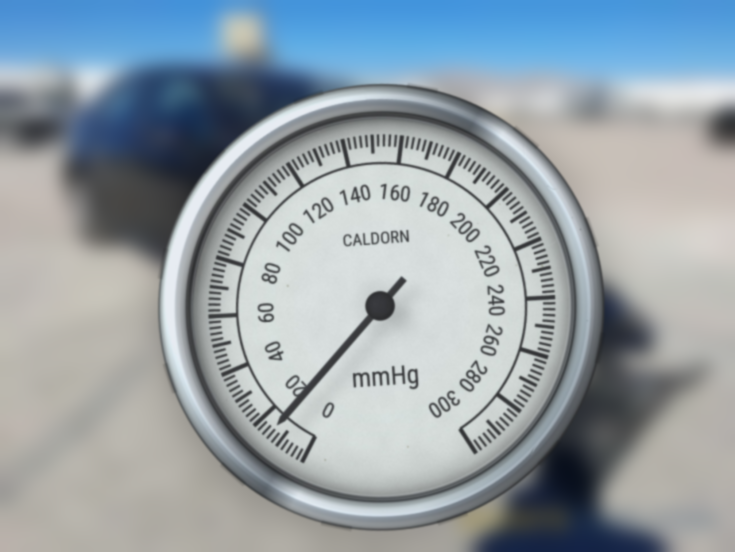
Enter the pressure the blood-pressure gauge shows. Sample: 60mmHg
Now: 14mmHg
